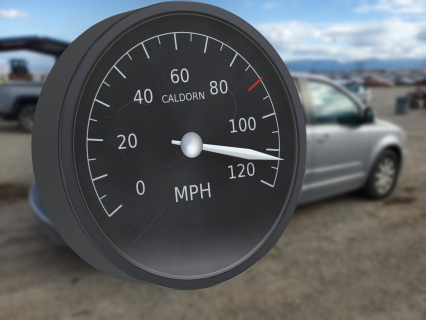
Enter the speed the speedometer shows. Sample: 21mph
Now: 112.5mph
